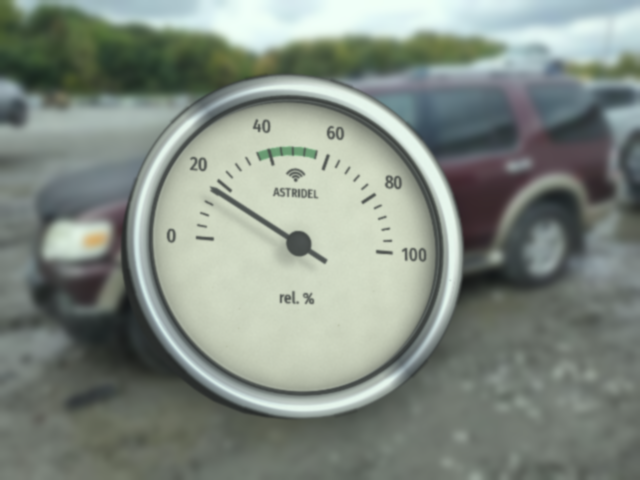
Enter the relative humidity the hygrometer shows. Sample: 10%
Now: 16%
